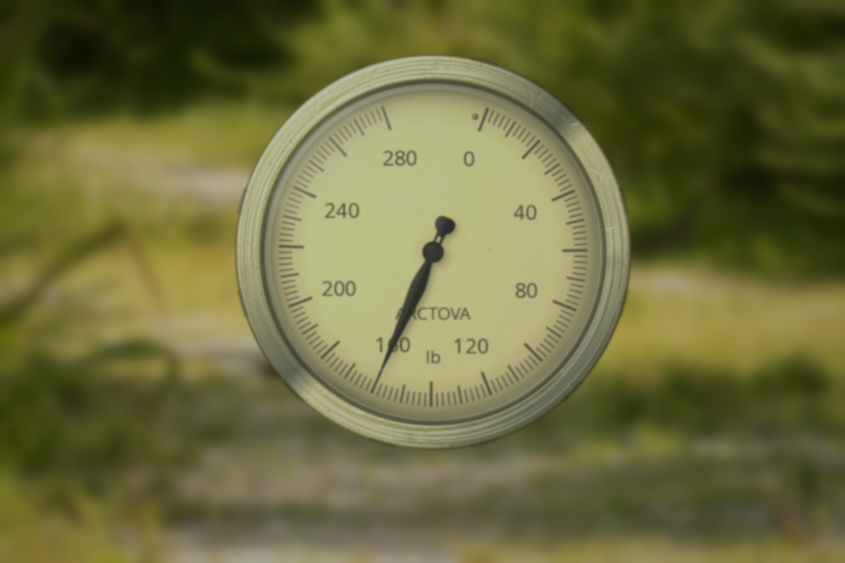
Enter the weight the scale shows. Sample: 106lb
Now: 160lb
